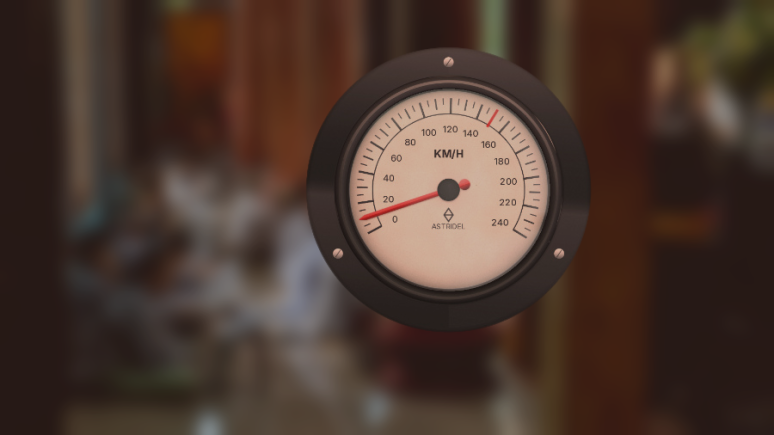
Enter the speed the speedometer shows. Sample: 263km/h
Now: 10km/h
